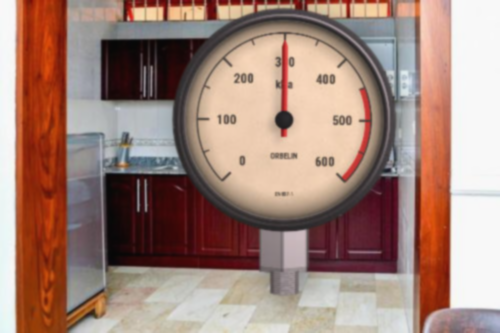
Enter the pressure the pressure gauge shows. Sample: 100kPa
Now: 300kPa
